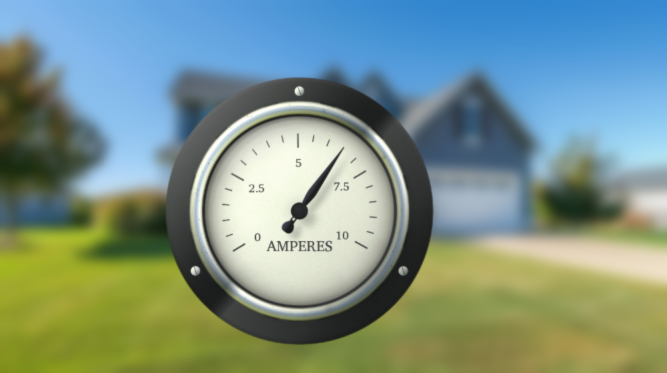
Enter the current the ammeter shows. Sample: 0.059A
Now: 6.5A
